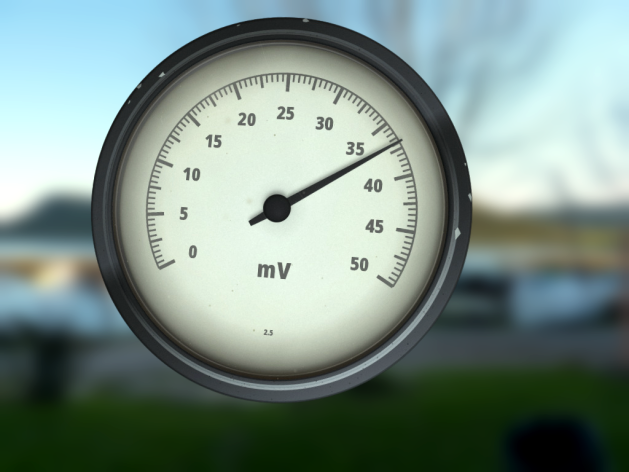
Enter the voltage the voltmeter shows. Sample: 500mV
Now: 37mV
